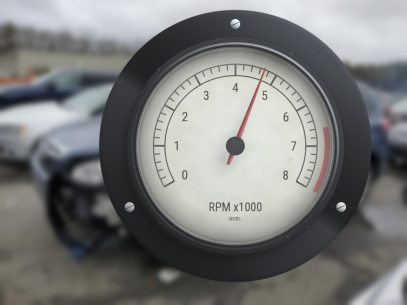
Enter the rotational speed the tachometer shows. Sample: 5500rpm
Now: 4700rpm
